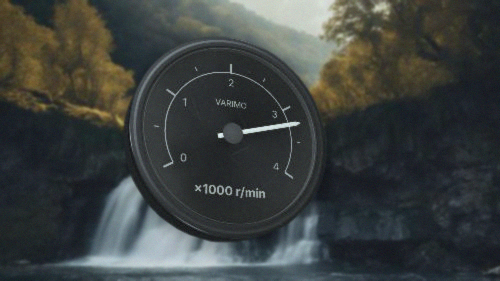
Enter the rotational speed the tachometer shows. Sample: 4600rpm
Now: 3250rpm
